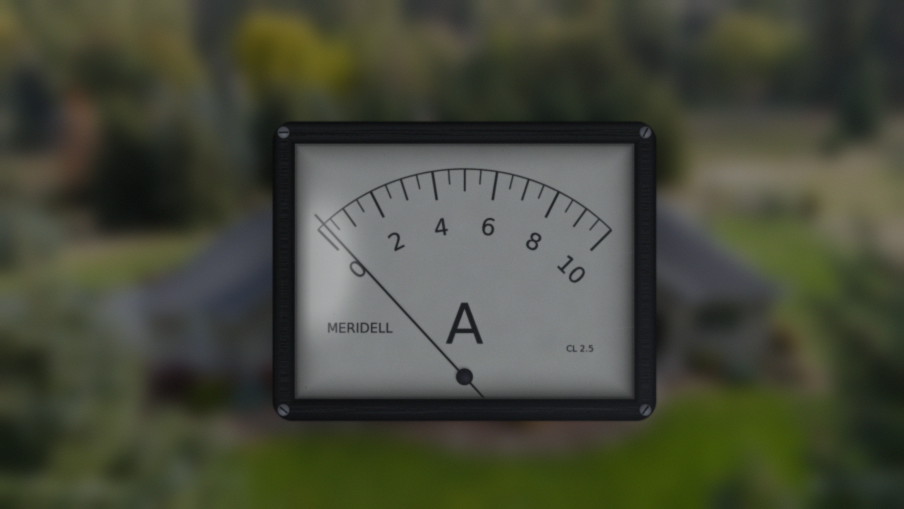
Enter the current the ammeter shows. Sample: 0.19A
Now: 0.25A
